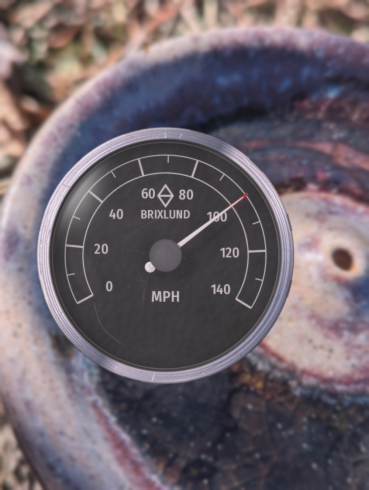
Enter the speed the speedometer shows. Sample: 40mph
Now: 100mph
